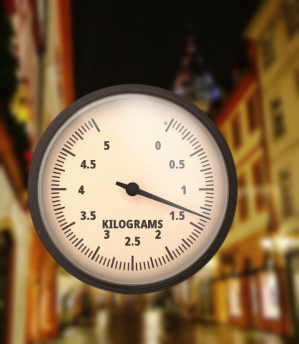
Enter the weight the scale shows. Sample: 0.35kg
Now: 1.35kg
